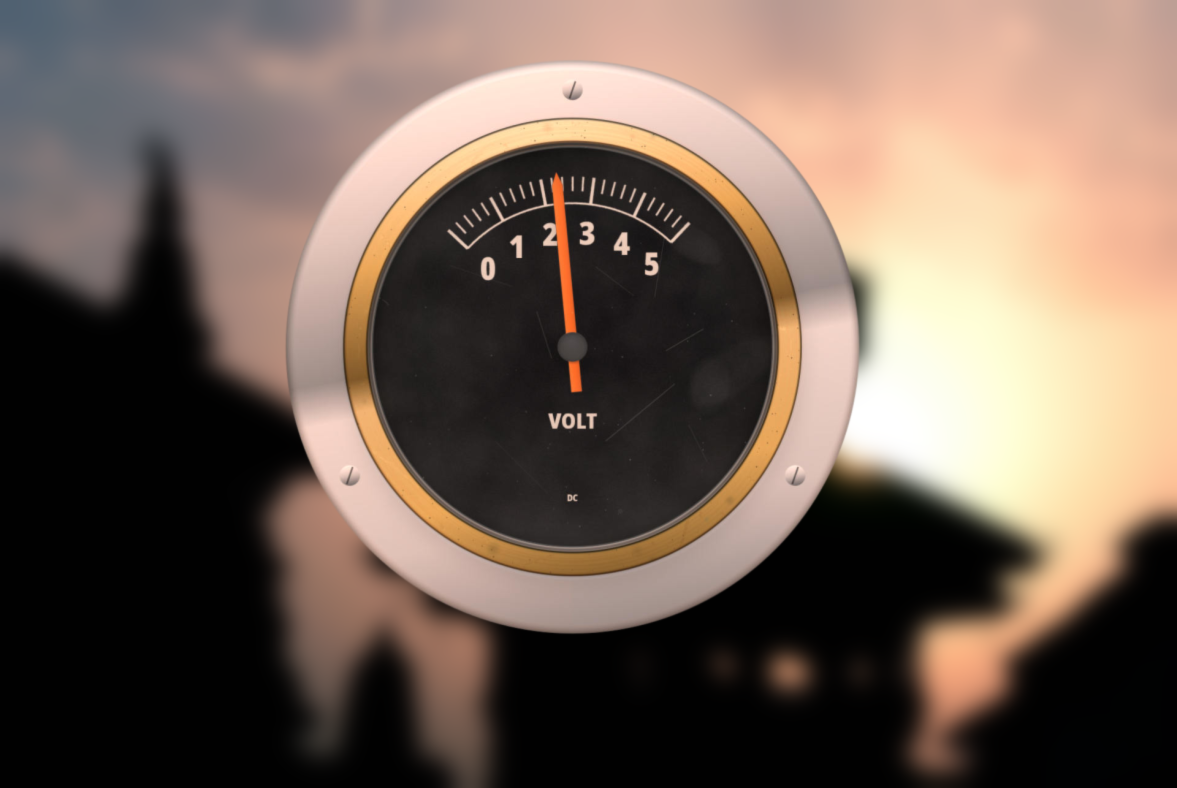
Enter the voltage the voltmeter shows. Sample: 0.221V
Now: 2.3V
